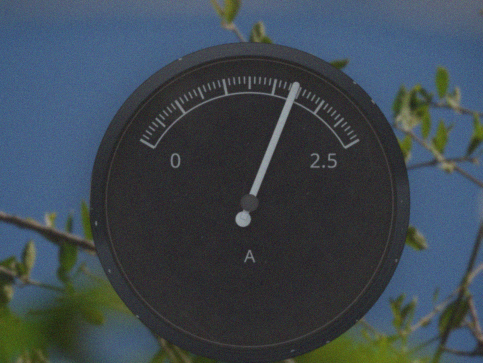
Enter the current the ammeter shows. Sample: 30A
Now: 1.7A
